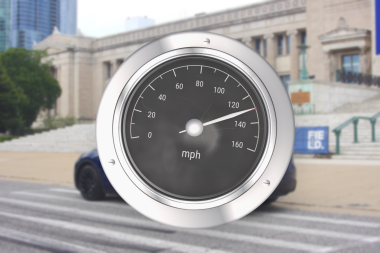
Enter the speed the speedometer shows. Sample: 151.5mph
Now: 130mph
